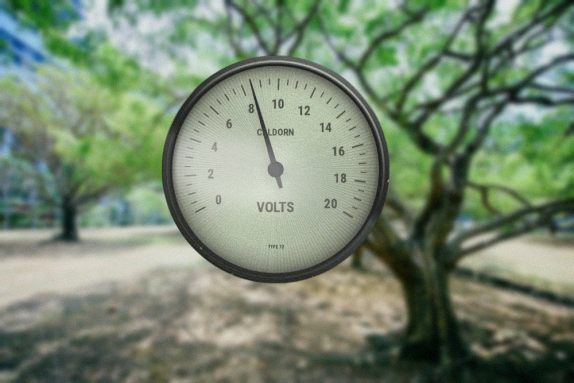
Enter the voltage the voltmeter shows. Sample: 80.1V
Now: 8.5V
